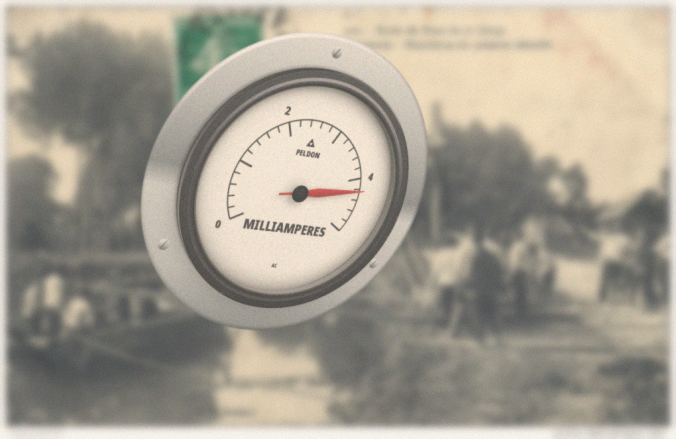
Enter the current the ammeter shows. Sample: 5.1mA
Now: 4.2mA
